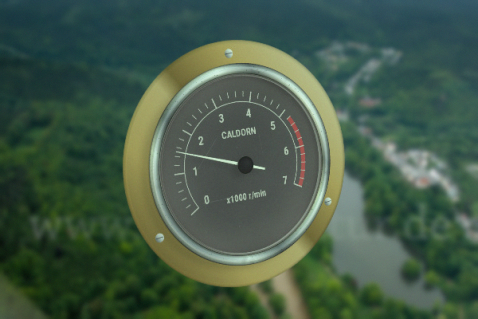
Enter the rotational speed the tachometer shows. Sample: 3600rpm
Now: 1500rpm
